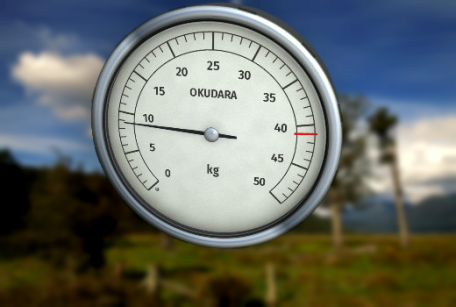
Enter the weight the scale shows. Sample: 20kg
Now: 9kg
